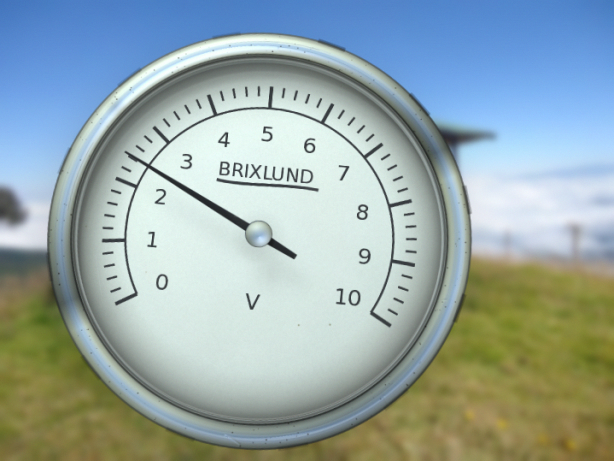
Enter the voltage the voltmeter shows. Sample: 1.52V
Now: 2.4V
